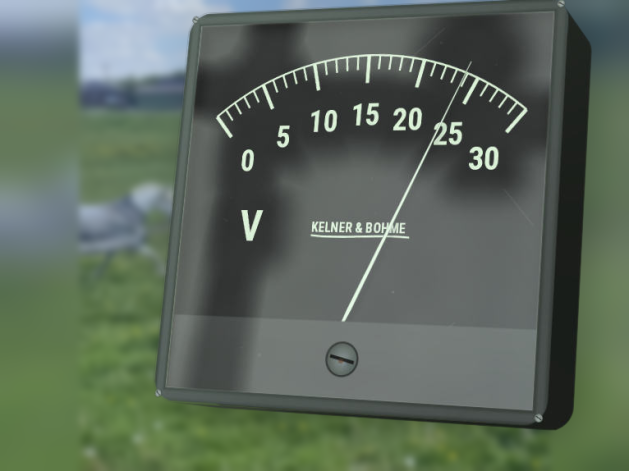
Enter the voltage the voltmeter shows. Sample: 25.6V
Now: 24V
